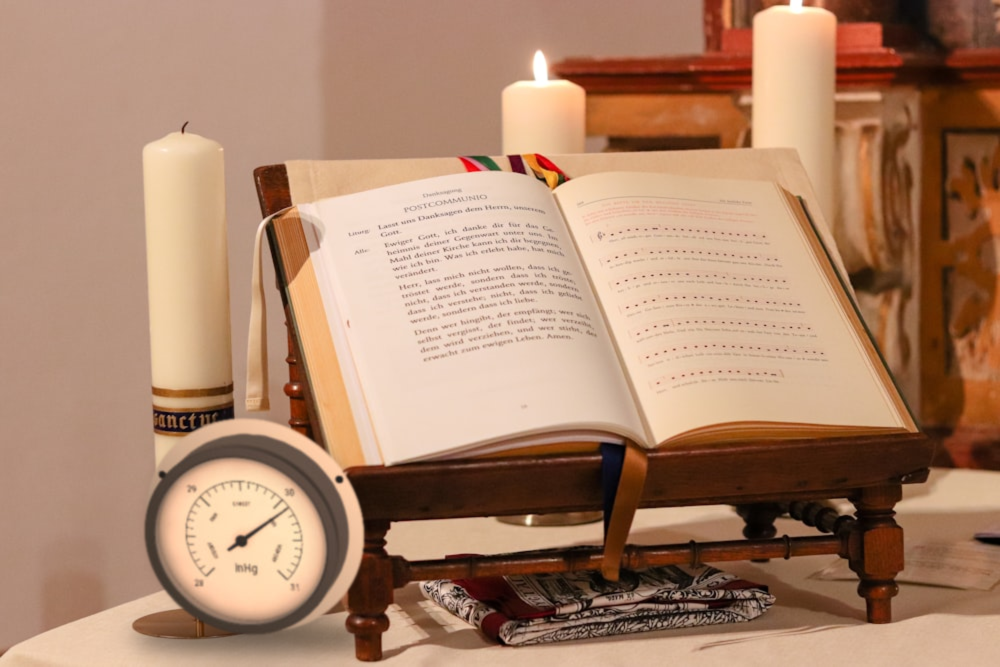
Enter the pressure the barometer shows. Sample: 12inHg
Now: 30.1inHg
